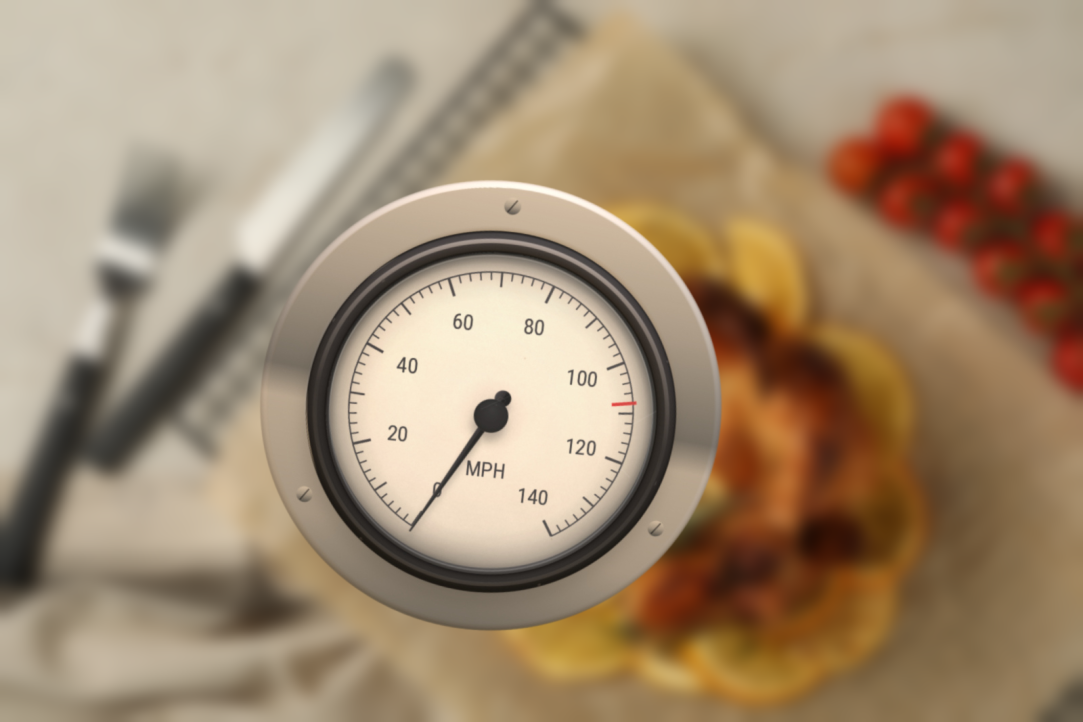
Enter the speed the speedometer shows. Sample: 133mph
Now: 0mph
